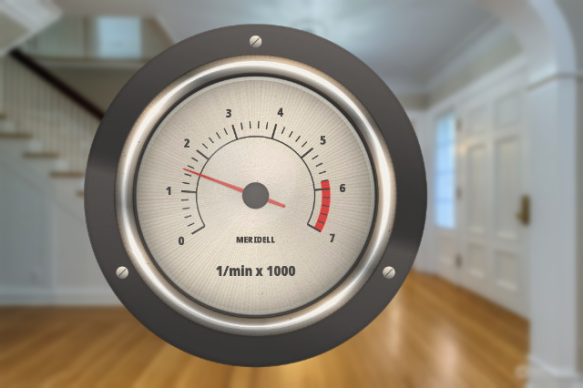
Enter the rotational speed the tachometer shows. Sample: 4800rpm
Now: 1500rpm
